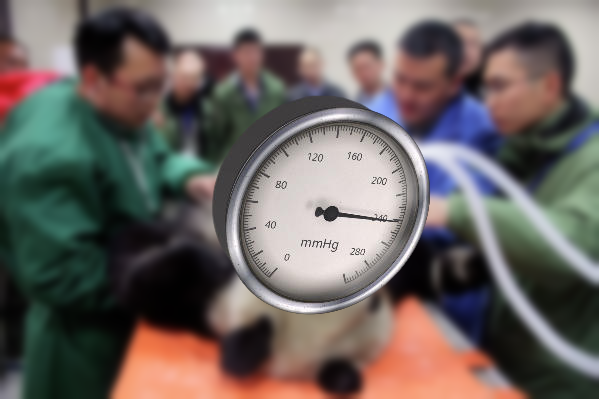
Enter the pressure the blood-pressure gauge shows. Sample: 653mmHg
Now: 240mmHg
